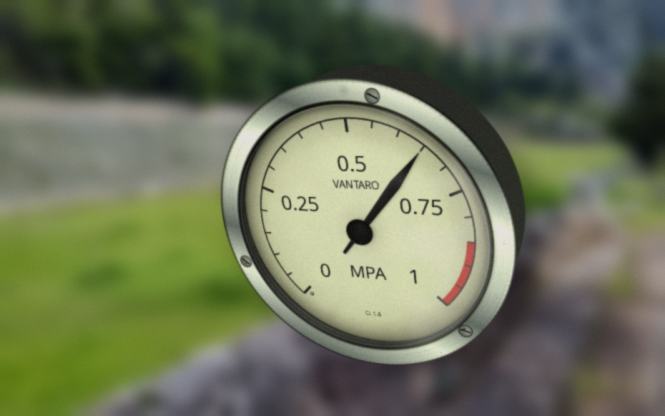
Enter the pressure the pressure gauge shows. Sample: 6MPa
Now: 0.65MPa
